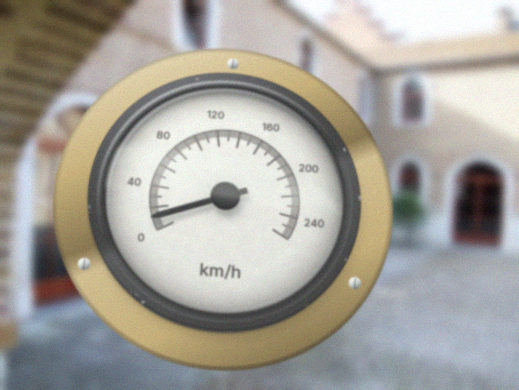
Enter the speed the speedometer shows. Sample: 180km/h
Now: 10km/h
